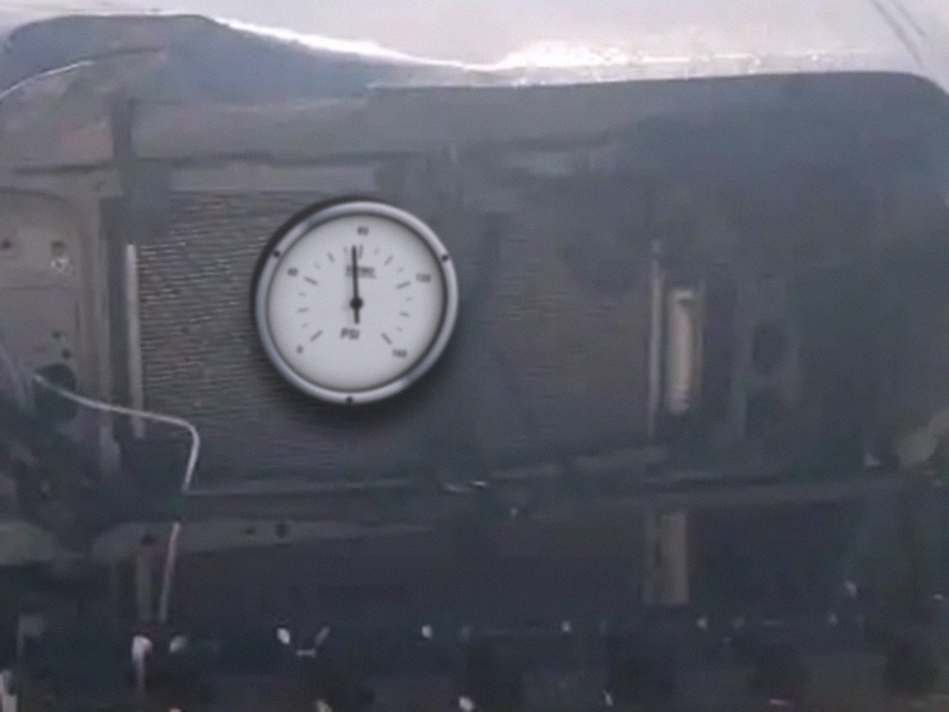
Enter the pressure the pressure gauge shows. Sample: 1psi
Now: 75psi
